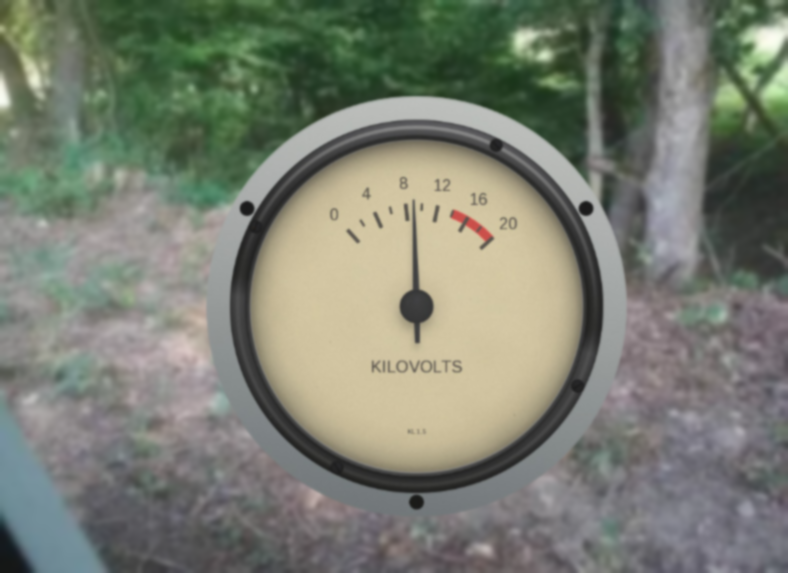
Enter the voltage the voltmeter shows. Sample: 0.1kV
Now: 9kV
